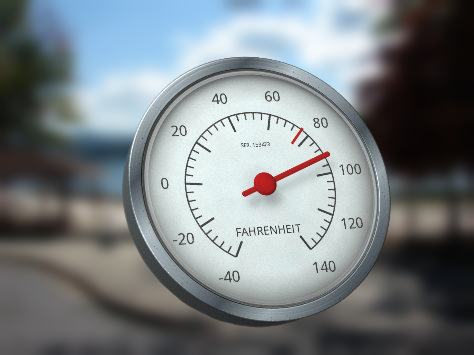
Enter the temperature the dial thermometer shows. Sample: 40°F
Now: 92°F
